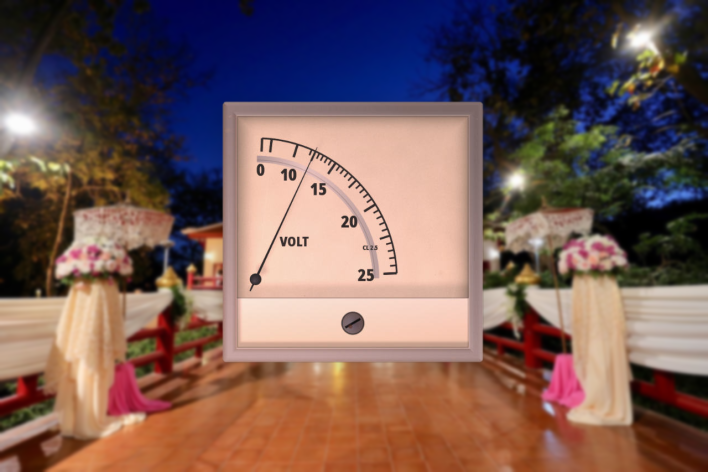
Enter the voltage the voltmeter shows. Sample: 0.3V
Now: 12.5V
